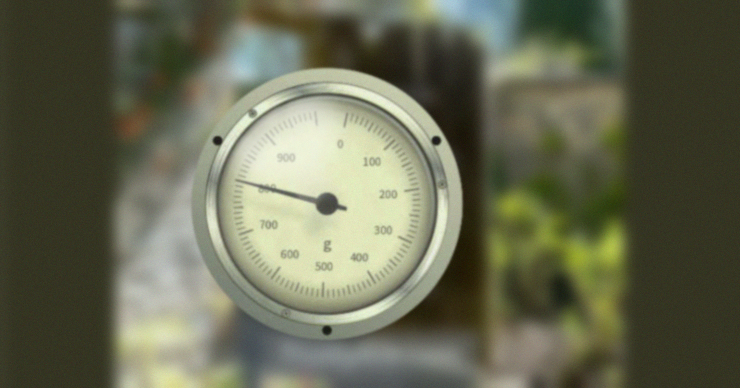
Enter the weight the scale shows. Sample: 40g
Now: 800g
